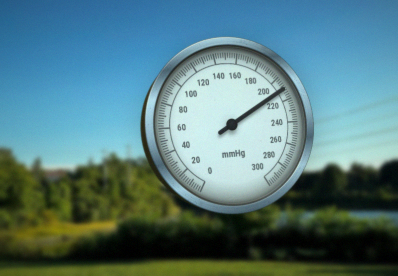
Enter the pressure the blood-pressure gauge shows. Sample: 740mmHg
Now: 210mmHg
